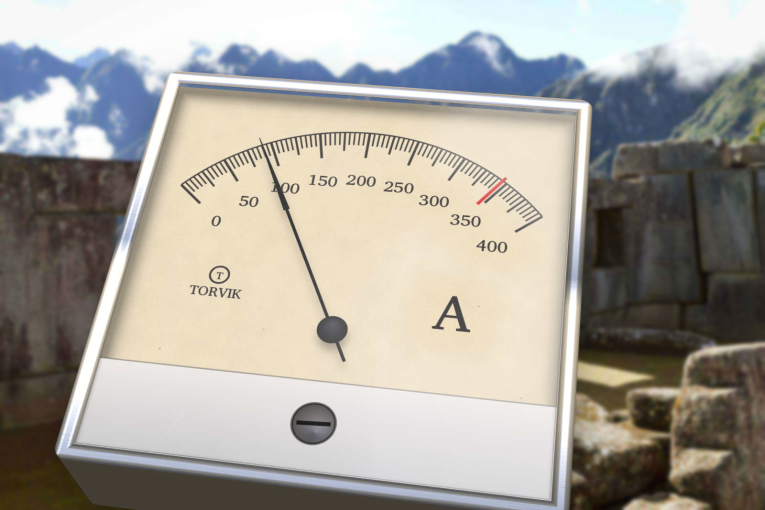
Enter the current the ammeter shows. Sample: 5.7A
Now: 90A
